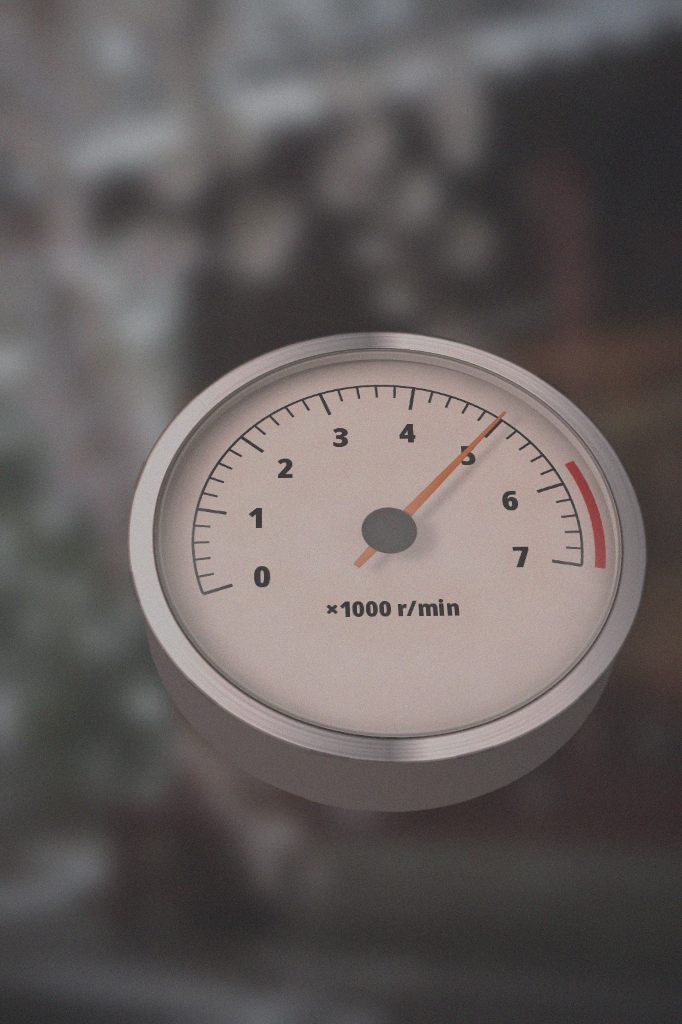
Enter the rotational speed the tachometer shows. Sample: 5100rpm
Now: 5000rpm
